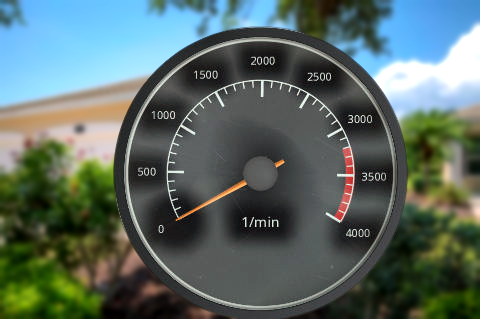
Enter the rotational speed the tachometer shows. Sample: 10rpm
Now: 0rpm
